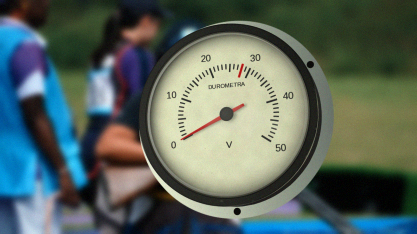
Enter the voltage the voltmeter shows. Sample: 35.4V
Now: 0V
